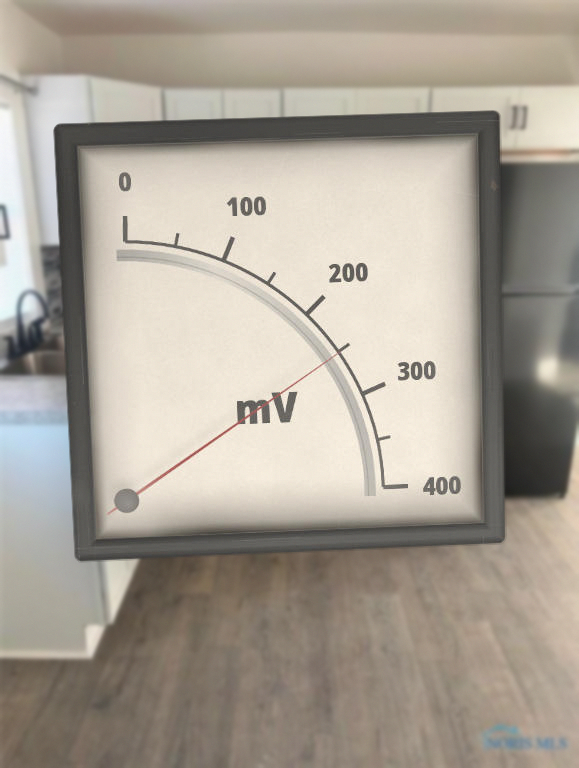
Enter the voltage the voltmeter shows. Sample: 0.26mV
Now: 250mV
